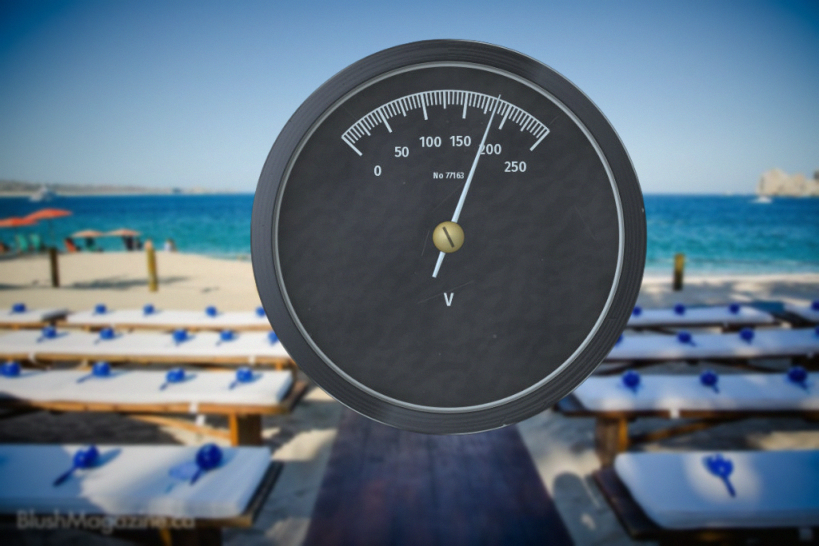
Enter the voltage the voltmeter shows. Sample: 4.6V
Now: 185V
